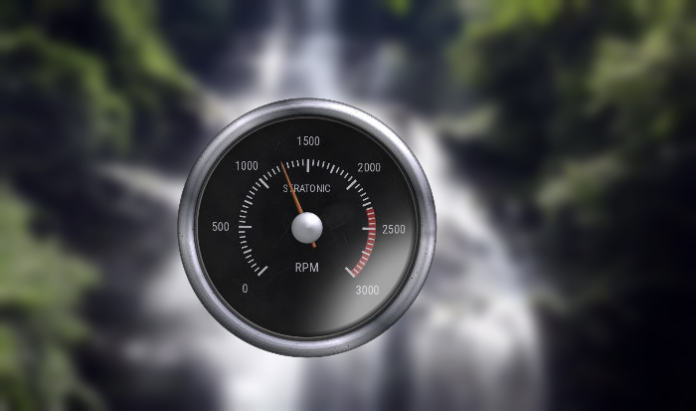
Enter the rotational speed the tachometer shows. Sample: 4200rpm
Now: 1250rpm
